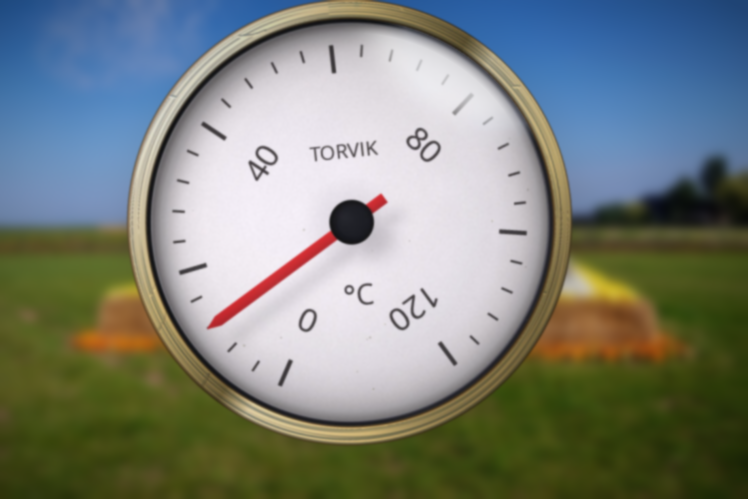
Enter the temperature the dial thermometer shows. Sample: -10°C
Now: 12°C
